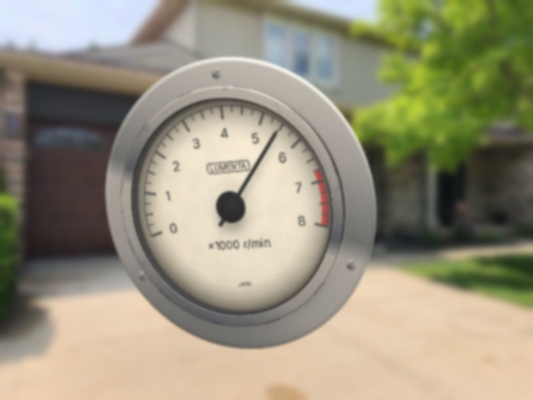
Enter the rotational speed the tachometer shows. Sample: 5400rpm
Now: 5500rpm
